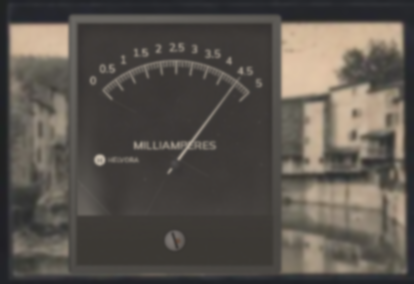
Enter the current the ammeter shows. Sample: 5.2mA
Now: 4.5mA
